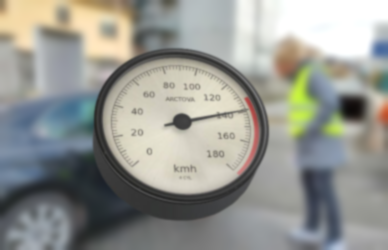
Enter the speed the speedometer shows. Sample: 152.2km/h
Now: 140km/h
